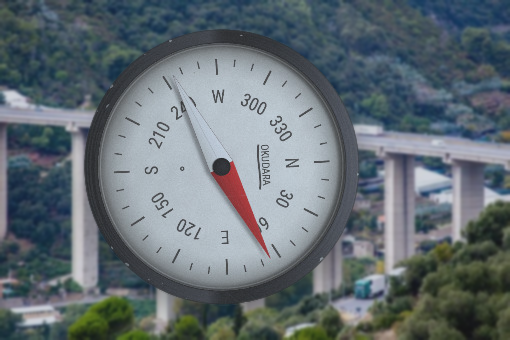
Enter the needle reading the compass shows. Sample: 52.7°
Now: 65°
